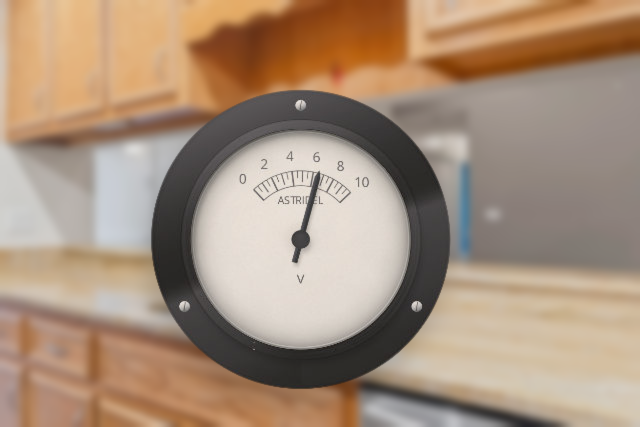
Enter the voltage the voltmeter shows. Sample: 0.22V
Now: 6.5V
